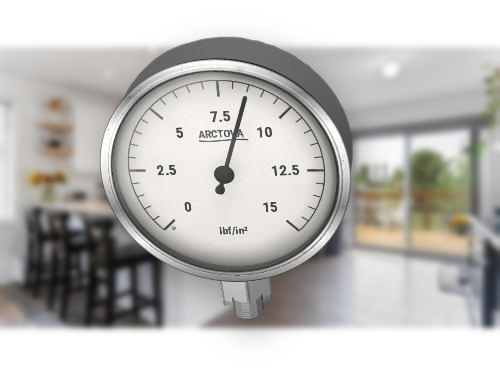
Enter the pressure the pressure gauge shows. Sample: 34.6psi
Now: 8.5psi
